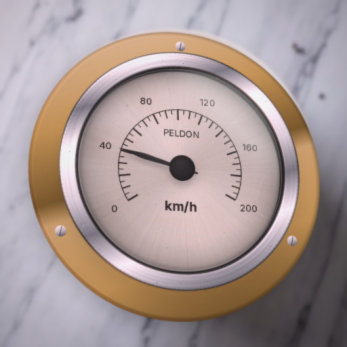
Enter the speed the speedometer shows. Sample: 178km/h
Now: 40km/h
